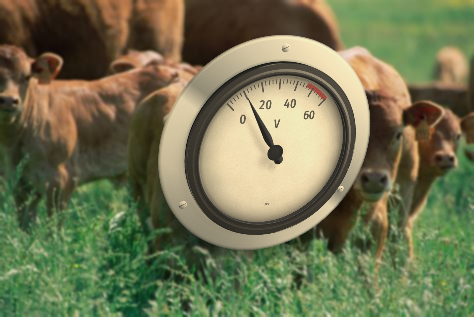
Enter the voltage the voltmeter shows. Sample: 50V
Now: 10V
